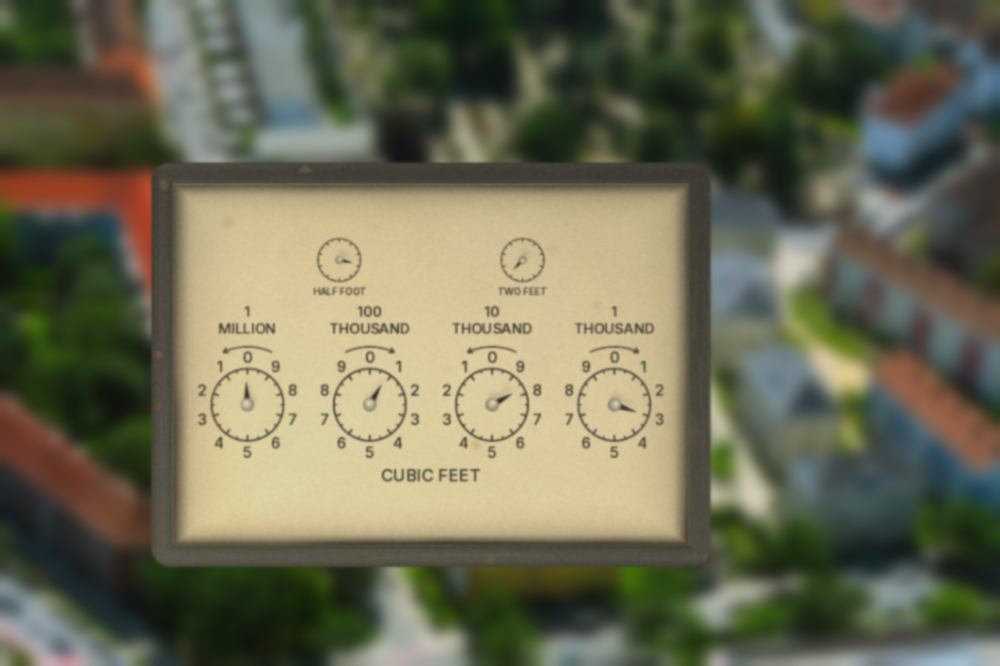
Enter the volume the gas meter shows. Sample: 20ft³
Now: 8300ft³
